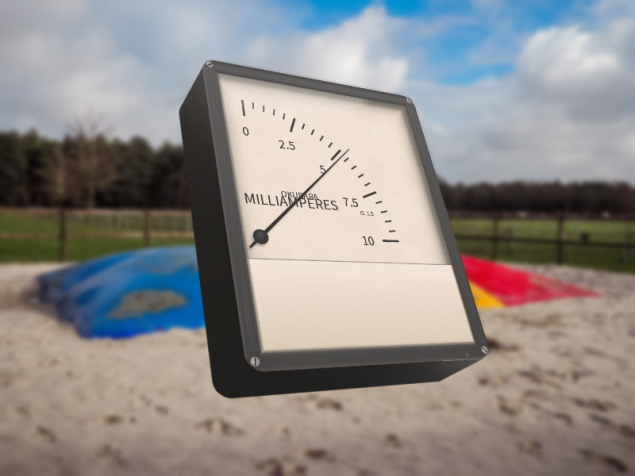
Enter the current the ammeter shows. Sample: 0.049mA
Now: 5.25mA
